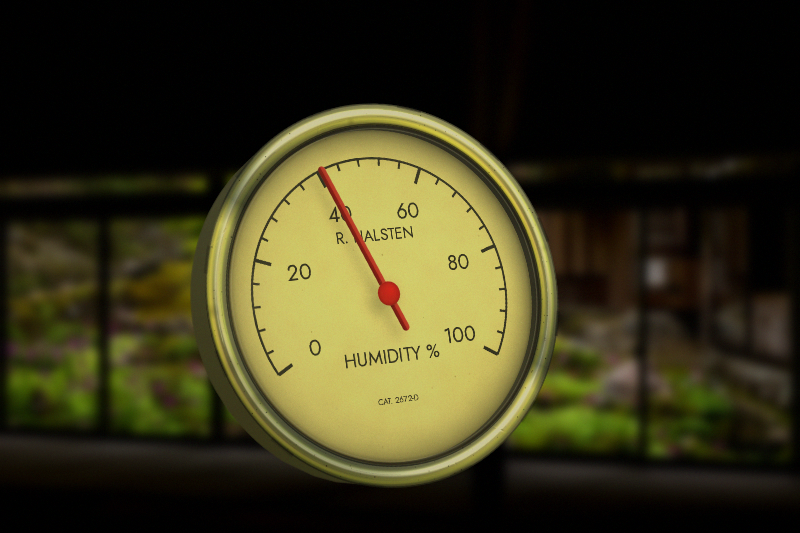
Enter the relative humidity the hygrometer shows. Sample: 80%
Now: 40%
